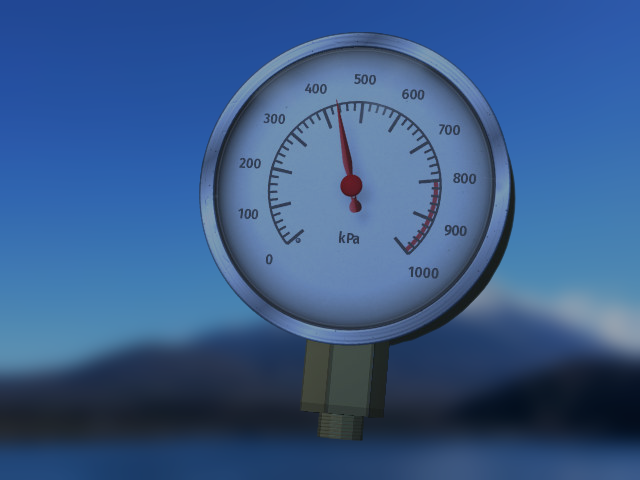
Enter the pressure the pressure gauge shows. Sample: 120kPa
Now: 440kPa
